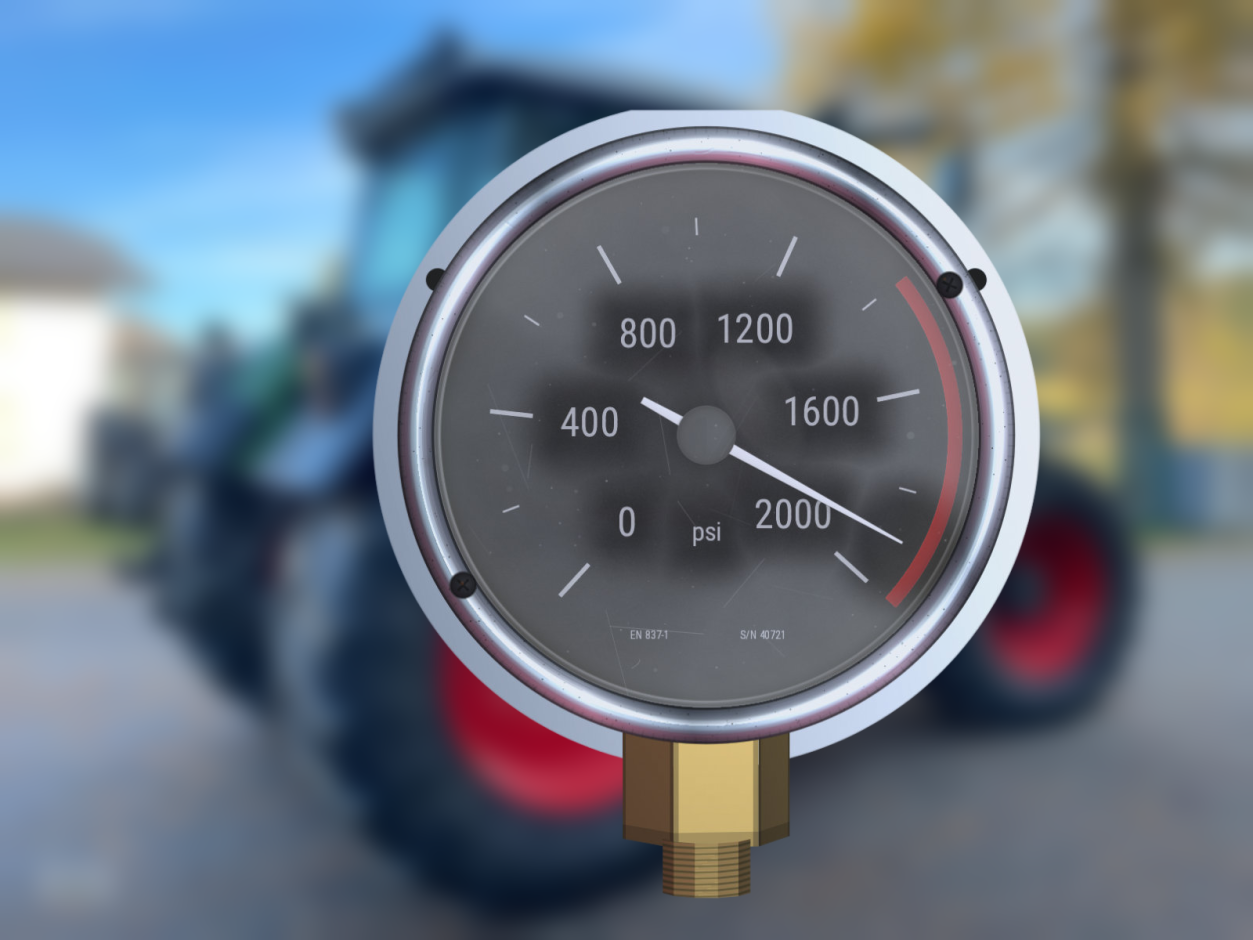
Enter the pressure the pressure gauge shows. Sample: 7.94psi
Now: 1900psi
